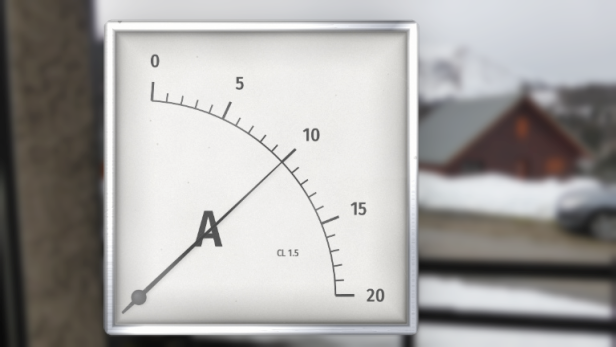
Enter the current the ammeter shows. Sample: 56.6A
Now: 10A
